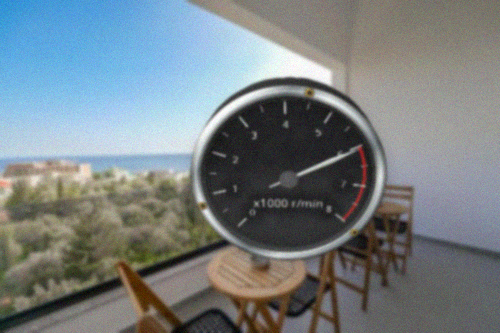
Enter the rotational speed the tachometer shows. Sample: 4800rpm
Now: 6000rpm
